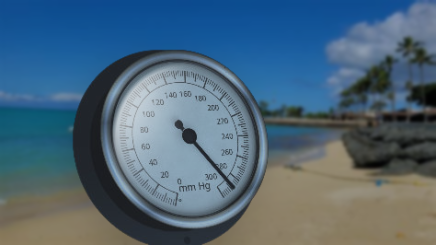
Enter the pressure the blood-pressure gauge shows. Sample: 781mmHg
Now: 290mmHg
